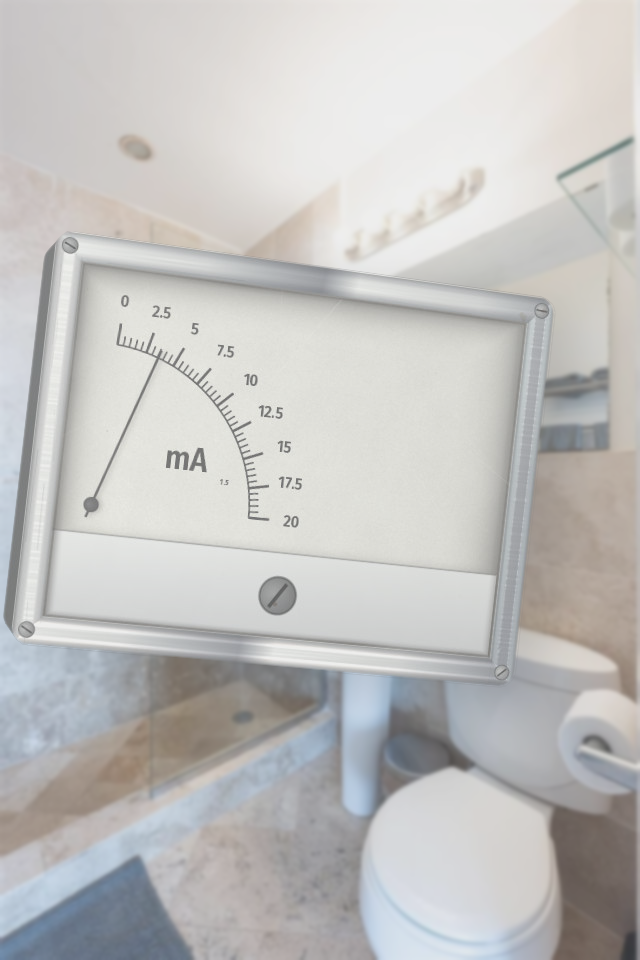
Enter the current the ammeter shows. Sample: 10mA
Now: 3.5mA
